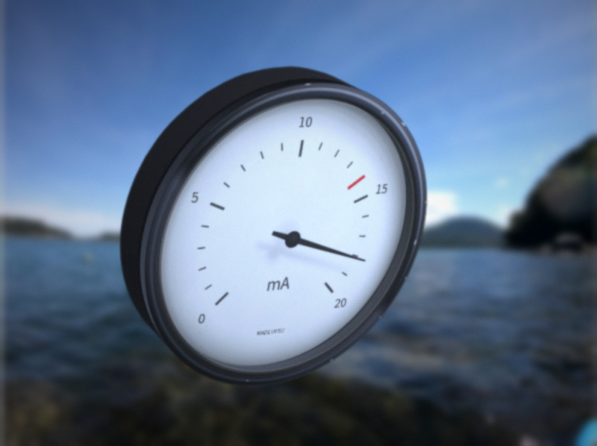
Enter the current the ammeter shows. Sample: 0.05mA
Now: 18mA
